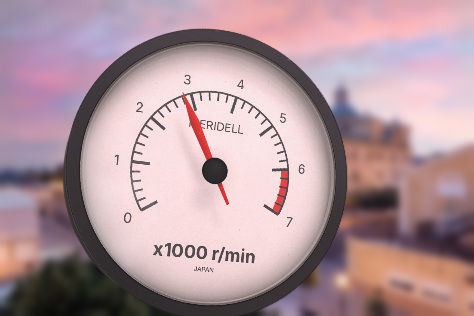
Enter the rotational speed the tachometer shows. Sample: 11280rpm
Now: 2800rpm
